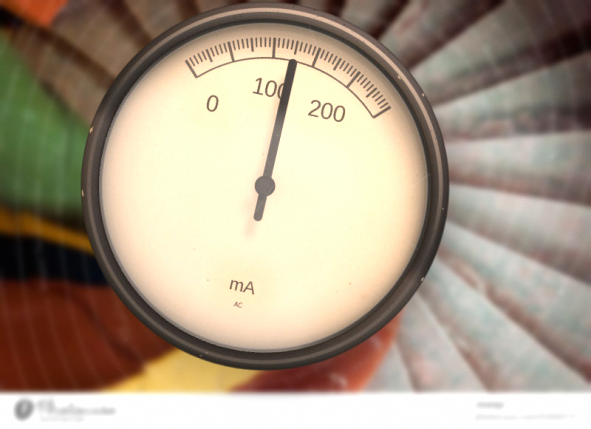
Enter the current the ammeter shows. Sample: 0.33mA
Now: 125mA
